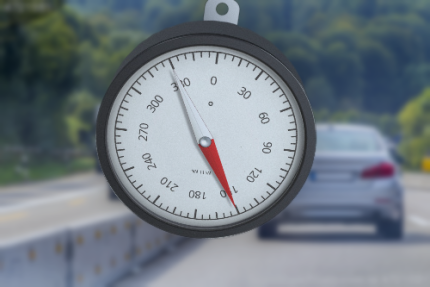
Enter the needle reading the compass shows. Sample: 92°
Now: 150°
